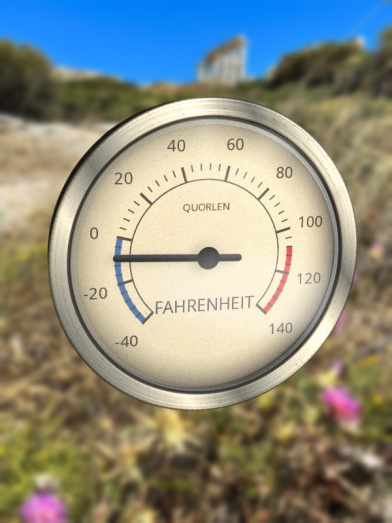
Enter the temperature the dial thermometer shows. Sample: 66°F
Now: -8°F
